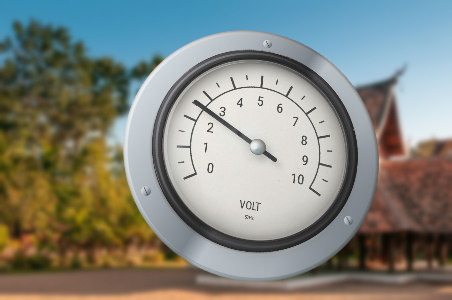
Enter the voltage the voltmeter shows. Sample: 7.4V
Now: 2.5V
